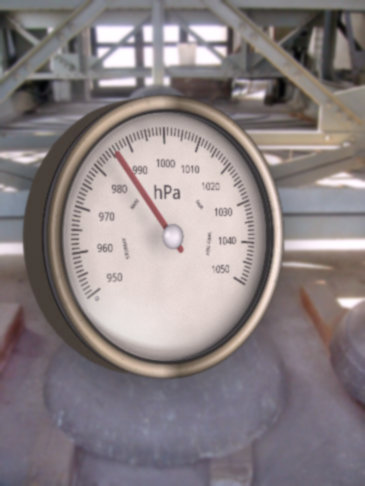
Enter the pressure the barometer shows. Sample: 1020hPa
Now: 985hPa
